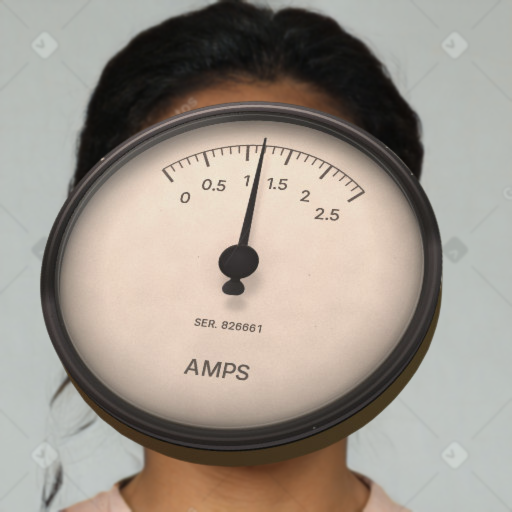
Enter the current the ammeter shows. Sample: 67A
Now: 1.2A
